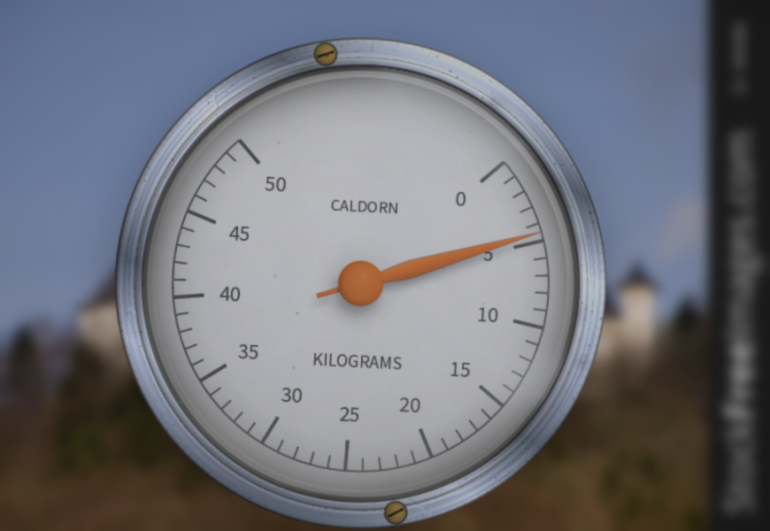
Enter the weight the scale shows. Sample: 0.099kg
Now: 4.5kg
